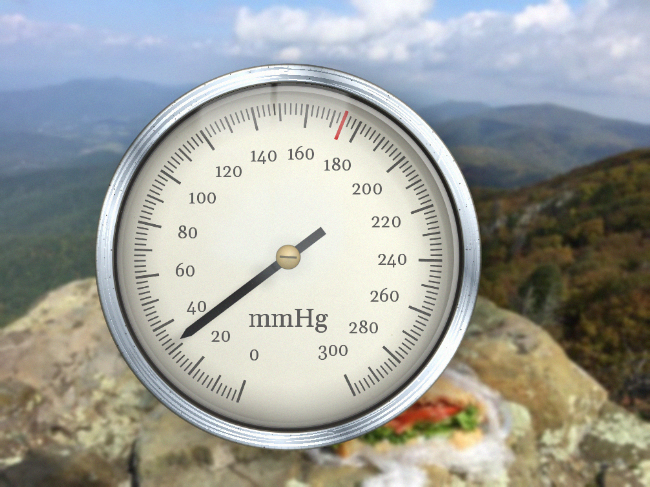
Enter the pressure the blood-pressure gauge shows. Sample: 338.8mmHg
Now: 32mmHg
